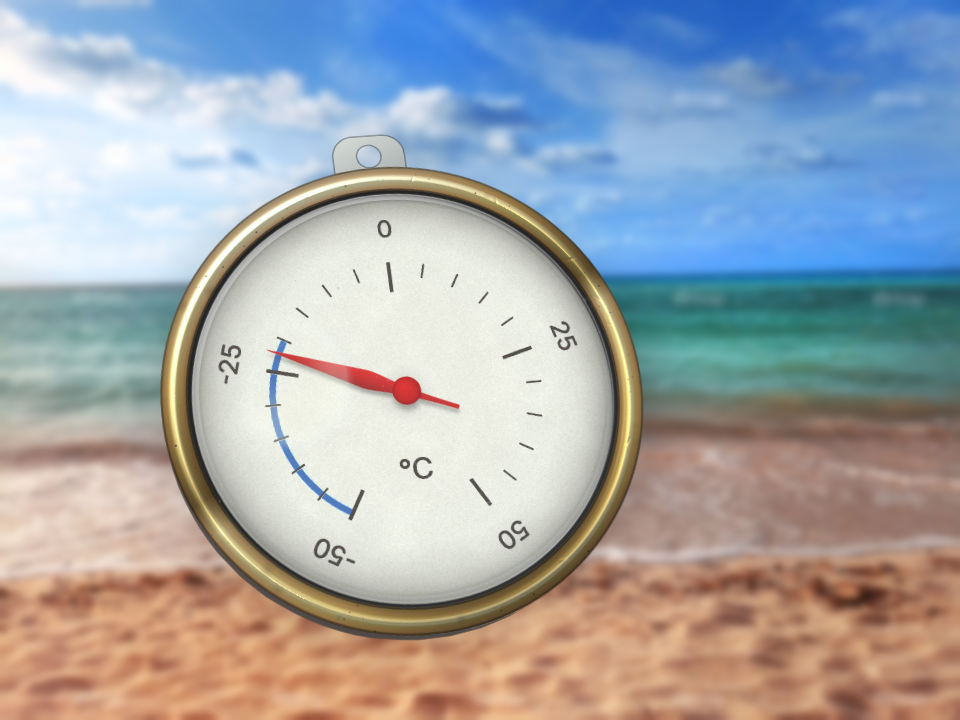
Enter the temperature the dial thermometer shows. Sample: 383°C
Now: -22.5°C
